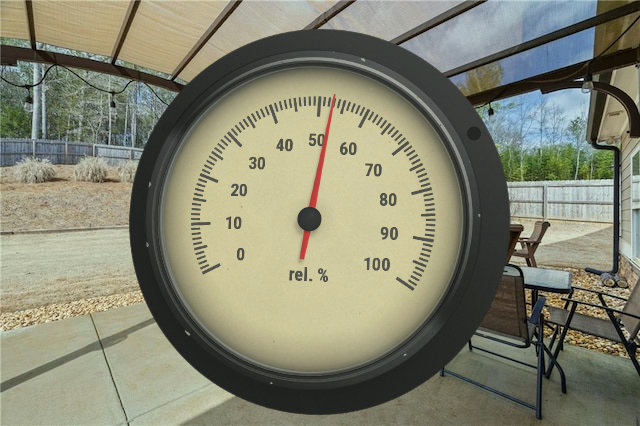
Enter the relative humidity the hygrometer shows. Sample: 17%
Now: 53%
